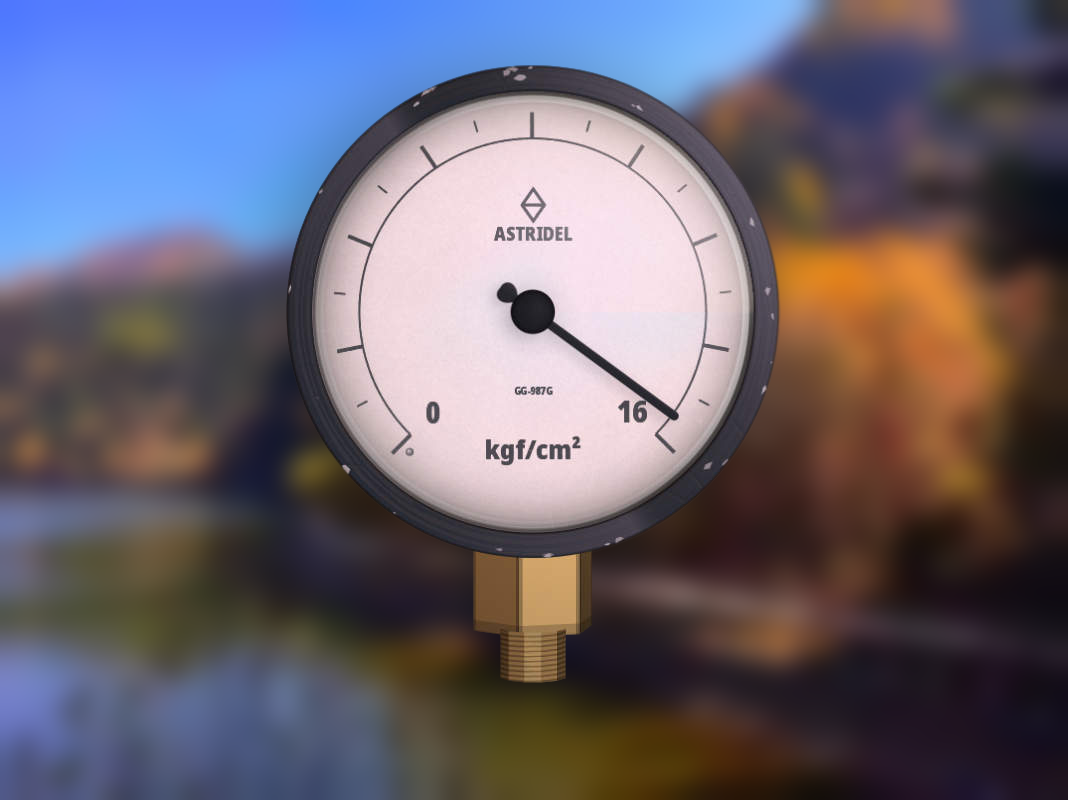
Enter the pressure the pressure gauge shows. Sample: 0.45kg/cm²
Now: 15.5kg/cm²
